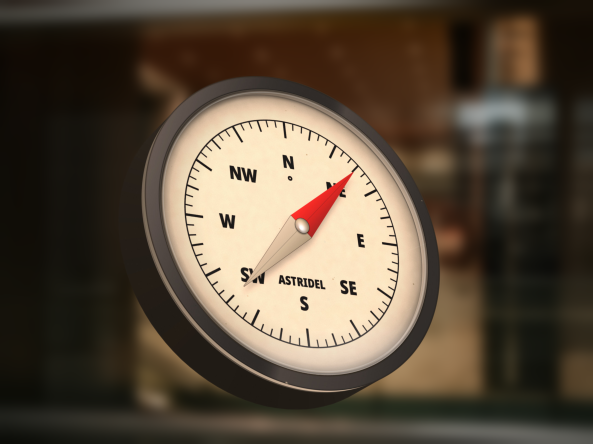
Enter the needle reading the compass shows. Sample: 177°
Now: 45°
